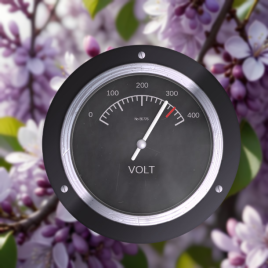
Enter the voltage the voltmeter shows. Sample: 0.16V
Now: 300V
